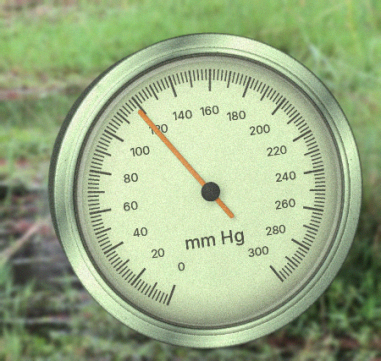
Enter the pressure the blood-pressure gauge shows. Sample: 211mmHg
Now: 118mmHg
